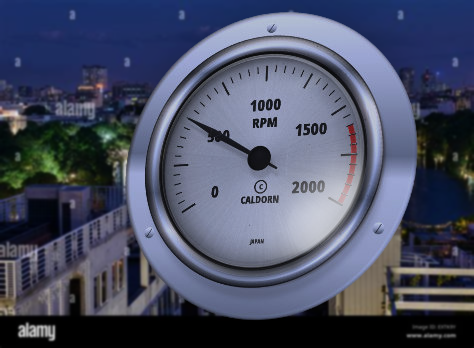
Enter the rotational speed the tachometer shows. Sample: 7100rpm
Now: 500rpm
